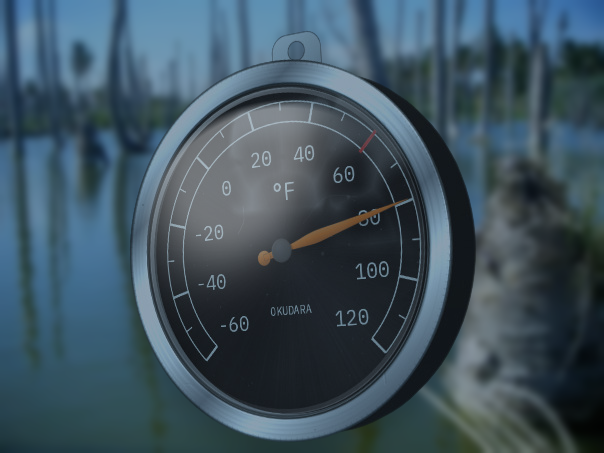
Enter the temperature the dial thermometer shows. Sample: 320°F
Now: 80°F
